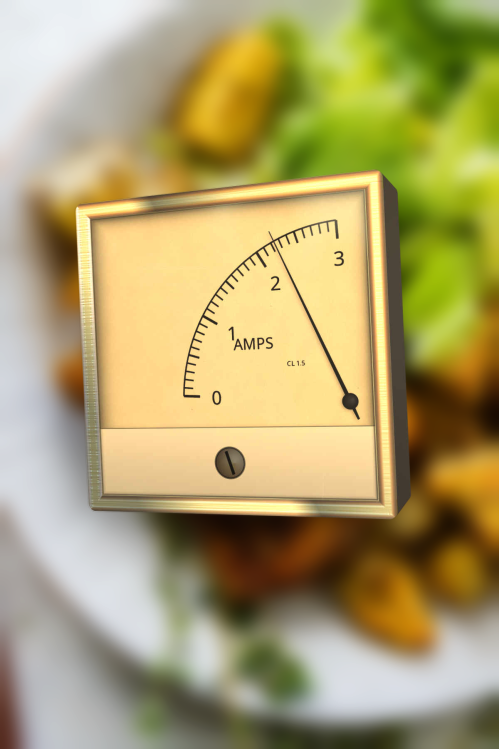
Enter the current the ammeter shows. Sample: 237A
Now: 2.25A
